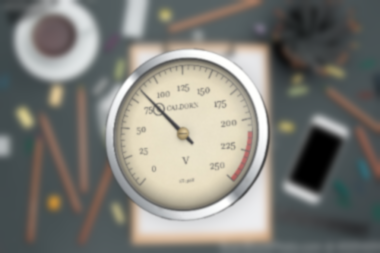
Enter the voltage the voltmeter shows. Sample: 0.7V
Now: 85V
